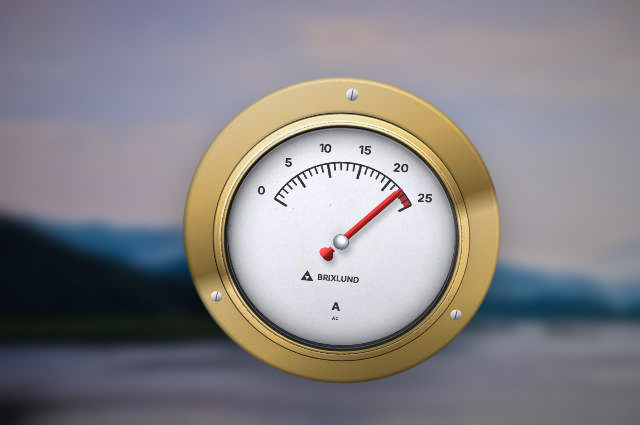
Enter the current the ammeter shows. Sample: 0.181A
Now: 22A
